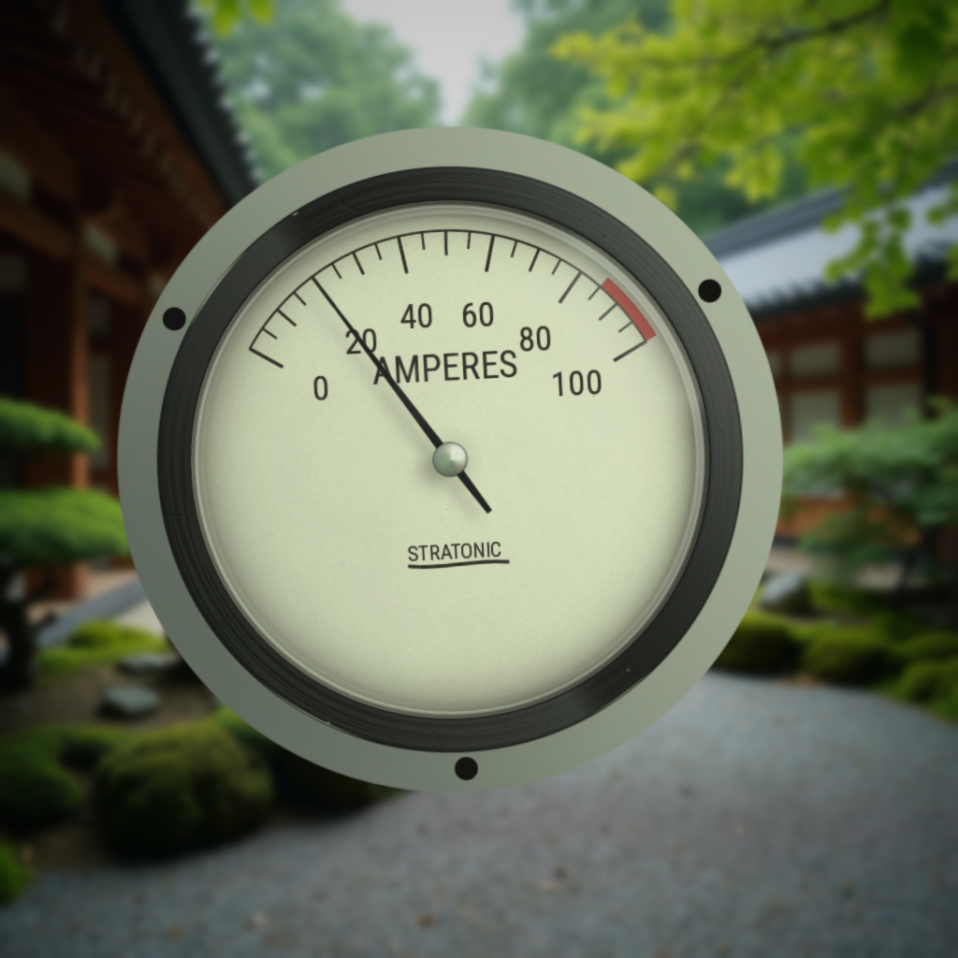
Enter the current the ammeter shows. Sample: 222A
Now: 20A
